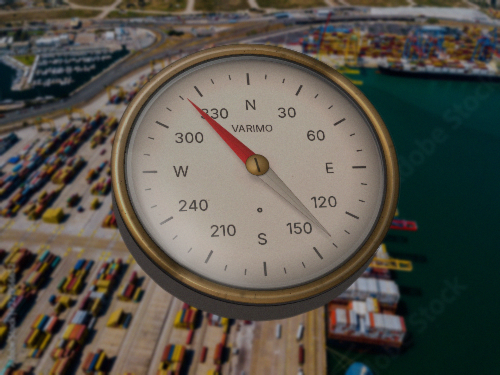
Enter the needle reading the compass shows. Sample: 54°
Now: 320°
